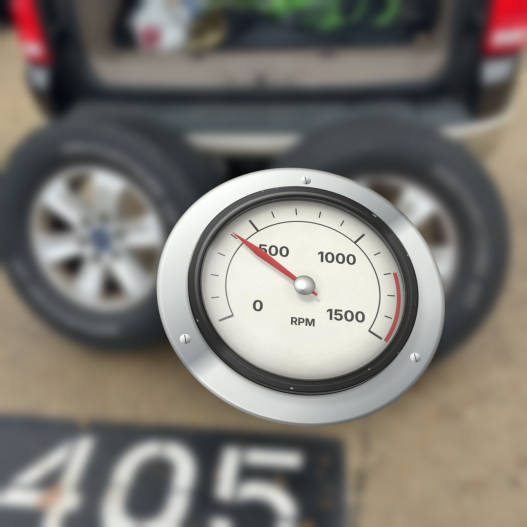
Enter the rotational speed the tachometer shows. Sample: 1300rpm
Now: 400rpm
